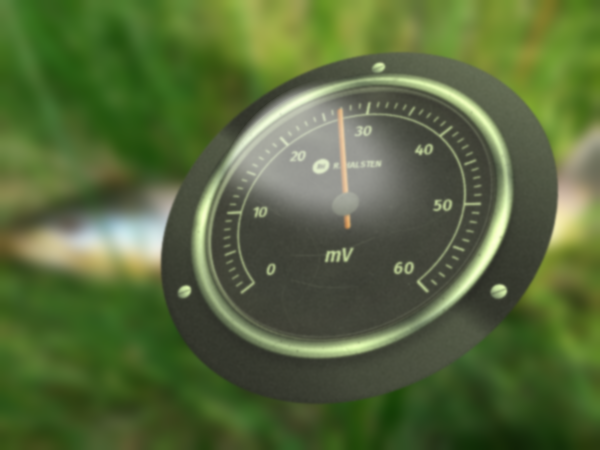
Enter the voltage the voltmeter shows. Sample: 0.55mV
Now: 27mV
